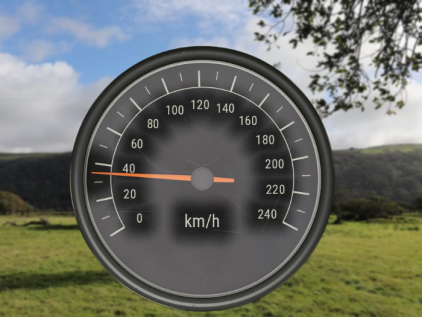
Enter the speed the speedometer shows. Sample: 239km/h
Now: 35km/h
